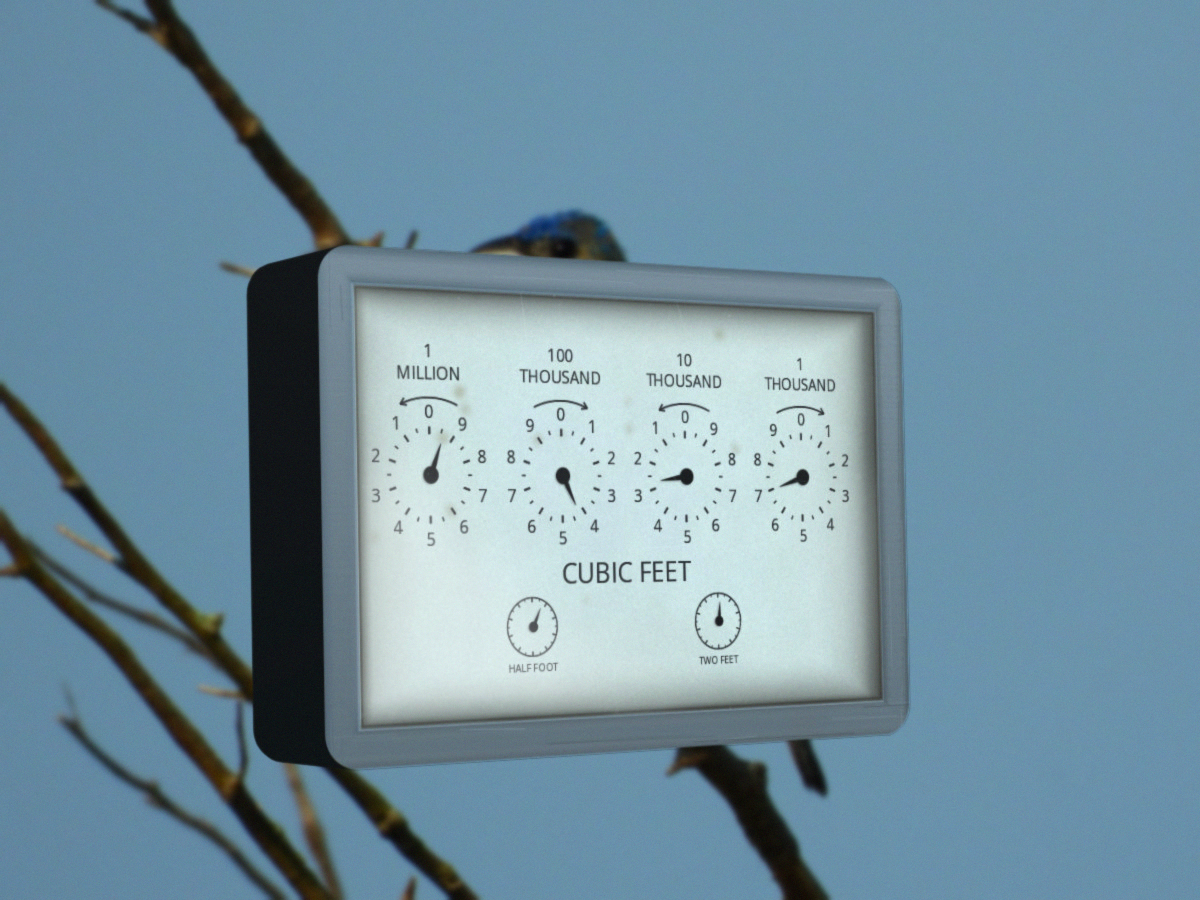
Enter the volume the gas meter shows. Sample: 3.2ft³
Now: 942700ft³
